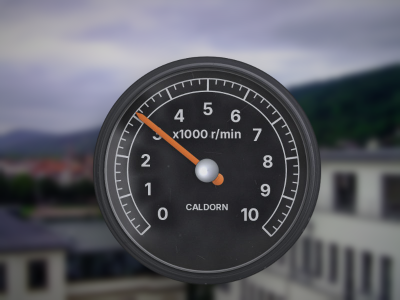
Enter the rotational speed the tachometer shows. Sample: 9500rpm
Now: 3100rpm
